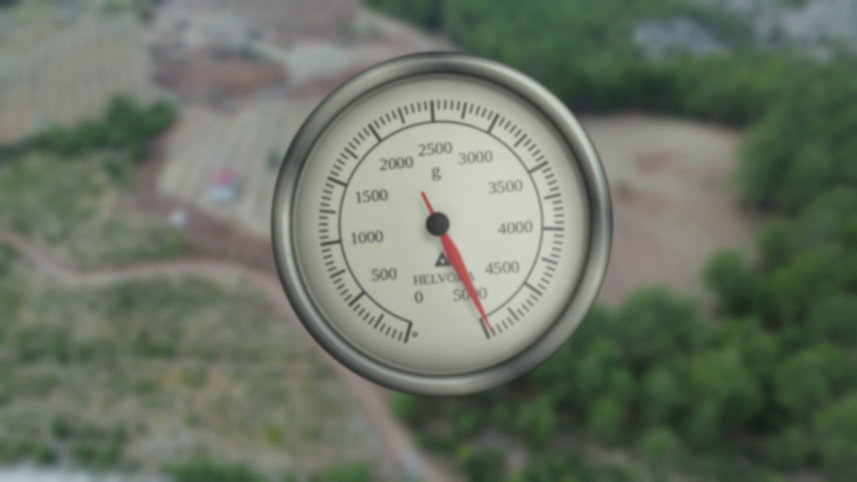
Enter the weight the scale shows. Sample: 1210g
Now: 4950g
